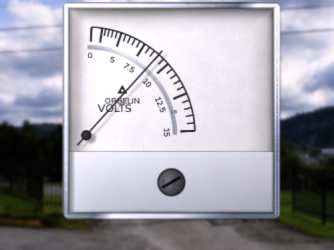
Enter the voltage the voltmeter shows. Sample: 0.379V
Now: 9V
